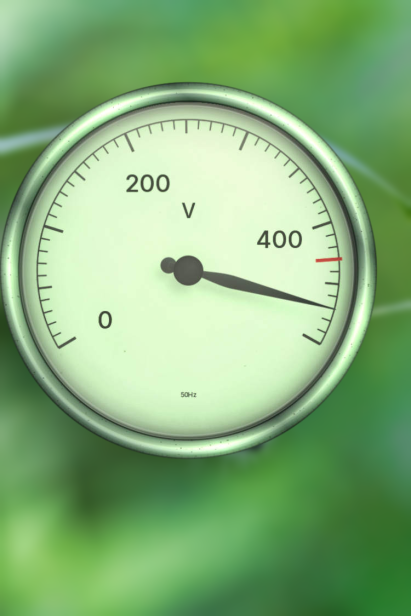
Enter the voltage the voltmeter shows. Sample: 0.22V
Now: 470V
